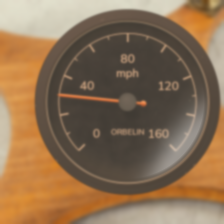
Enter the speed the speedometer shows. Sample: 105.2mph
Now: 30mph
